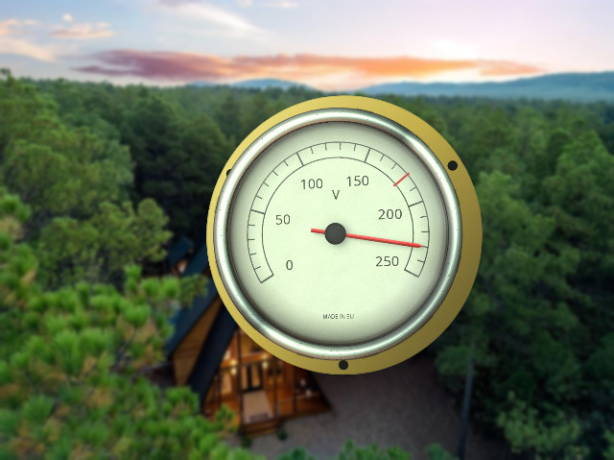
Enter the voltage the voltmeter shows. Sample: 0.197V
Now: 230V
